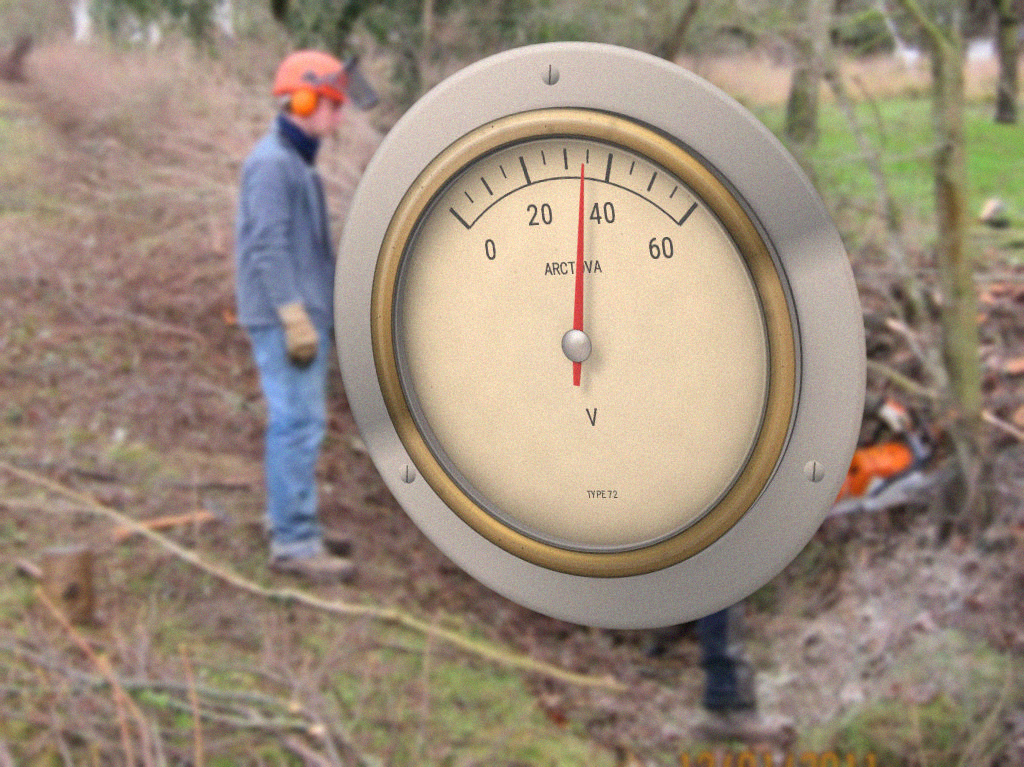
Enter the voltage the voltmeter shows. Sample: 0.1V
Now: 35V
